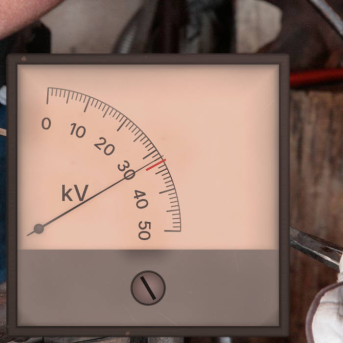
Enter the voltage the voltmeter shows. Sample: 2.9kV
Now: 32kV
